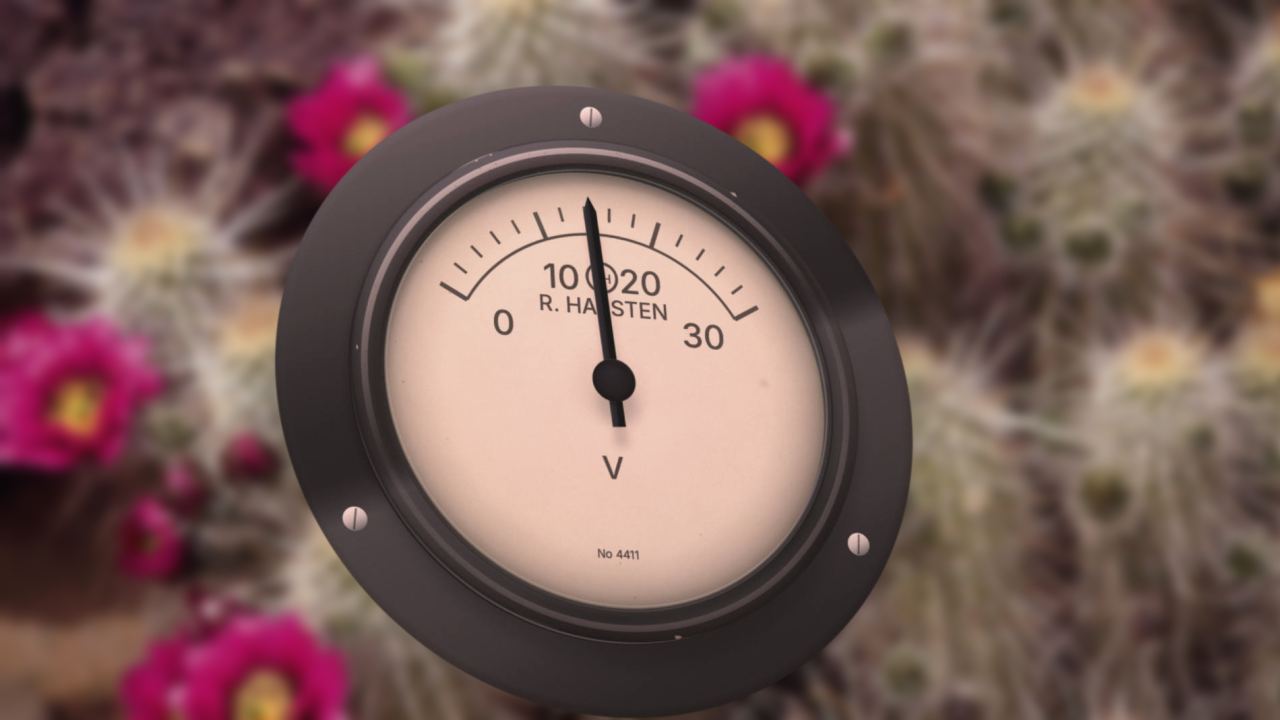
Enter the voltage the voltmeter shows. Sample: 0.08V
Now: 14V
